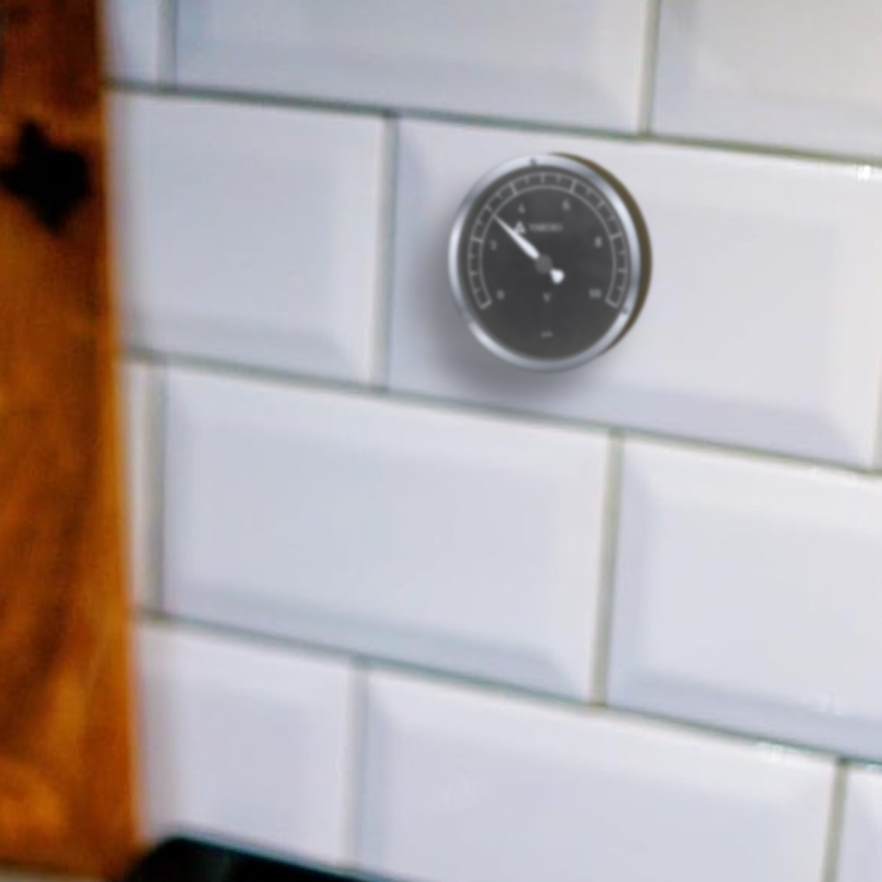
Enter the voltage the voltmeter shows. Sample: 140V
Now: 3V
